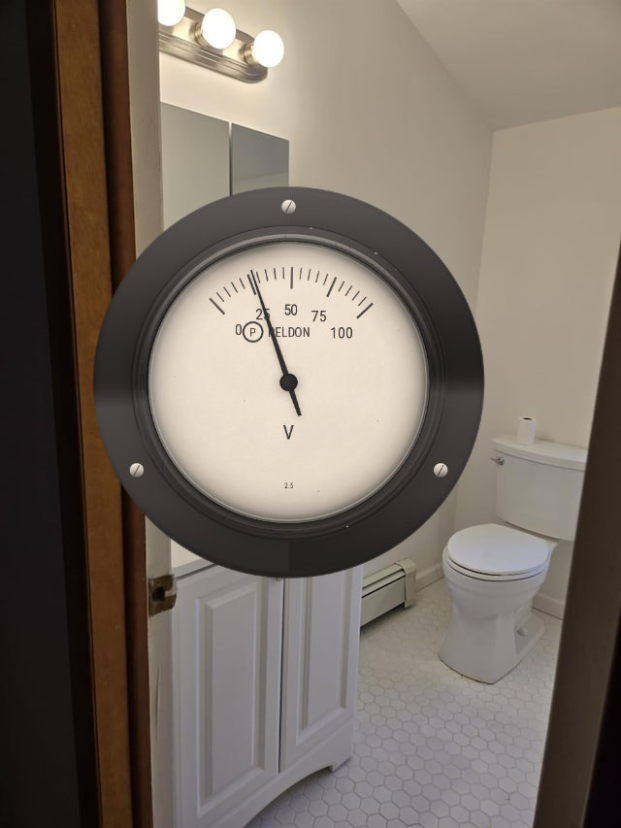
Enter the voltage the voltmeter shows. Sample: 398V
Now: 27.5V
